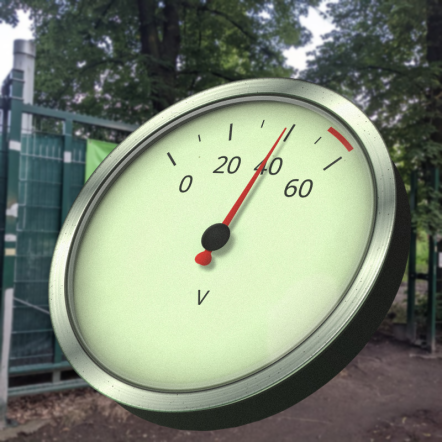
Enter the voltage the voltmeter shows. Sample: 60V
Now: 40V
